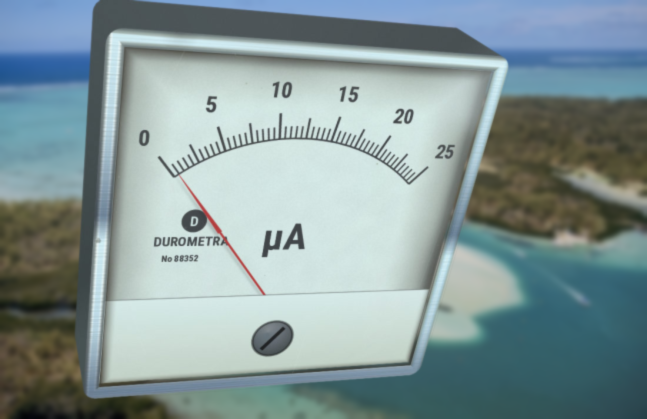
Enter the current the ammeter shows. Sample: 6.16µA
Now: 0.5µA
